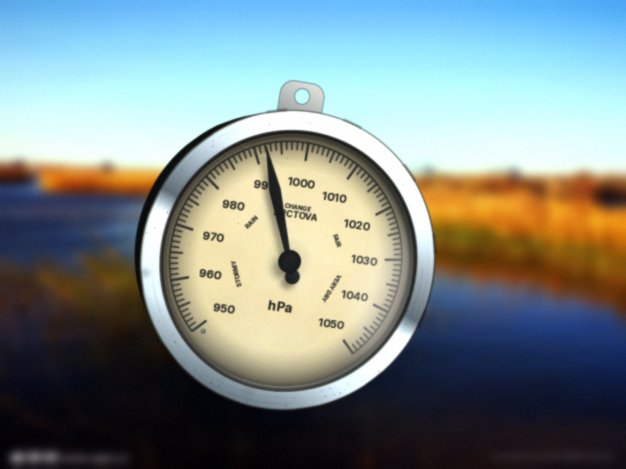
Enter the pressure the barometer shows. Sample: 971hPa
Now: 992hPa
